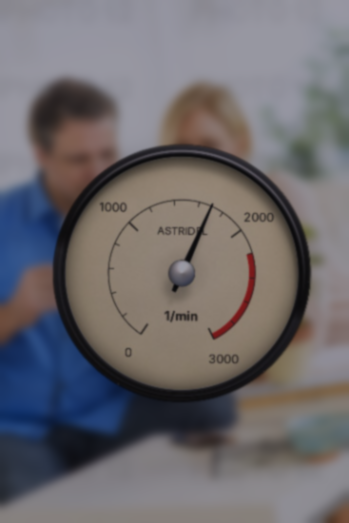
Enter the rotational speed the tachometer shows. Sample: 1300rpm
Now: 1700rpm
